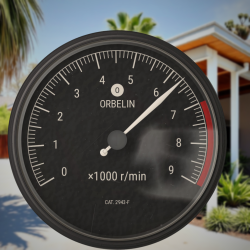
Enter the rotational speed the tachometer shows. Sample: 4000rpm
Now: 6300rpm
